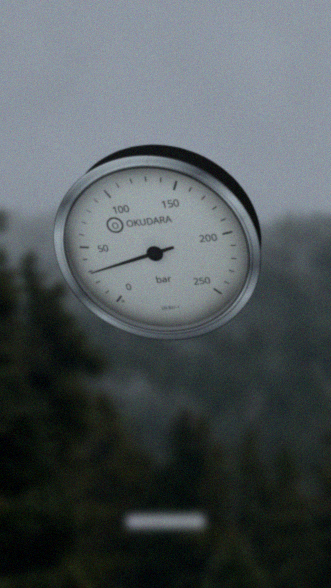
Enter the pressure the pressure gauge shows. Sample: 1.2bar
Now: 30bar
